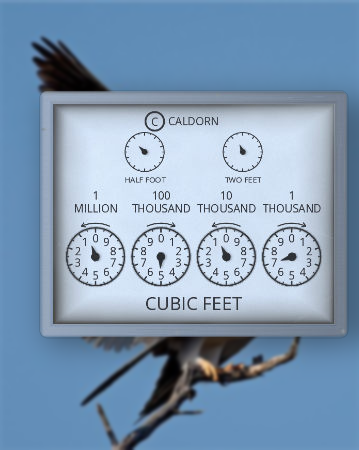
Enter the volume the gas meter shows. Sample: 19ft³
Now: 50700ft³
